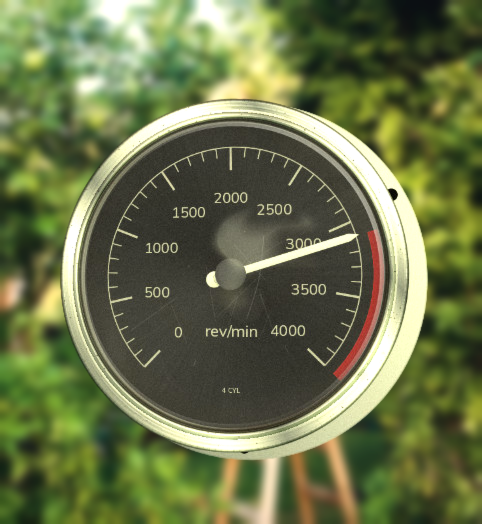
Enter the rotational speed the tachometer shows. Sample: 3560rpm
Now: 3100rpm
